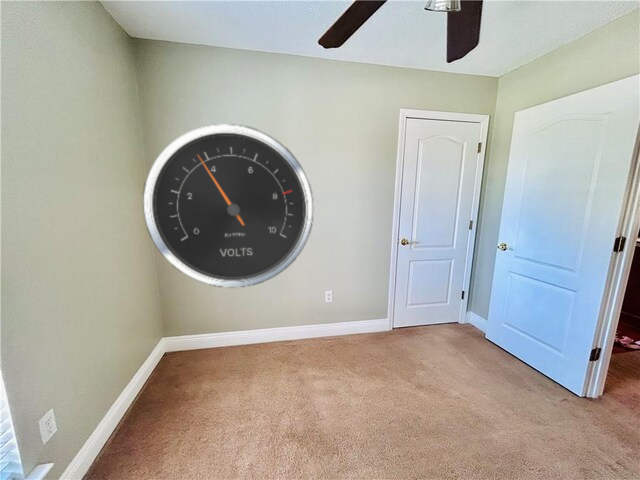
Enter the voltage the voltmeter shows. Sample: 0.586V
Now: 3.75V
